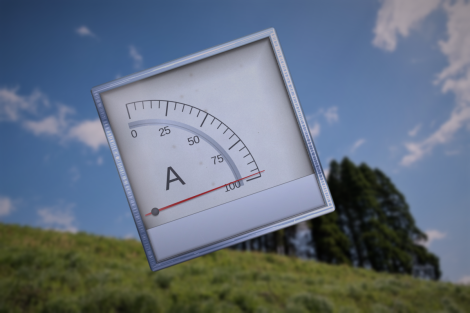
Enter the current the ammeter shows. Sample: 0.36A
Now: 97.5A
